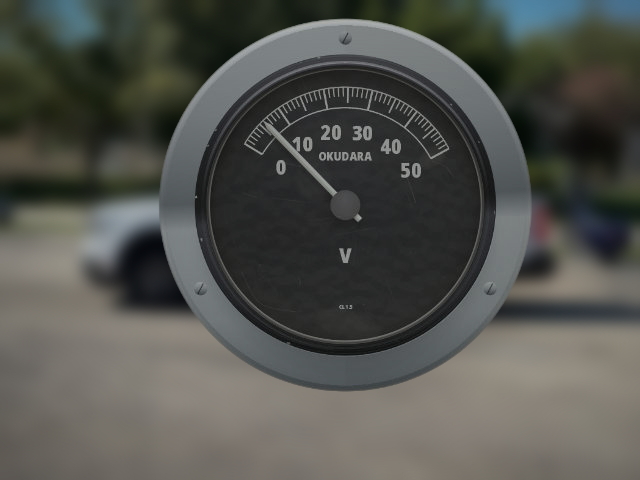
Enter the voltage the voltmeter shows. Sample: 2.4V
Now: 6V
